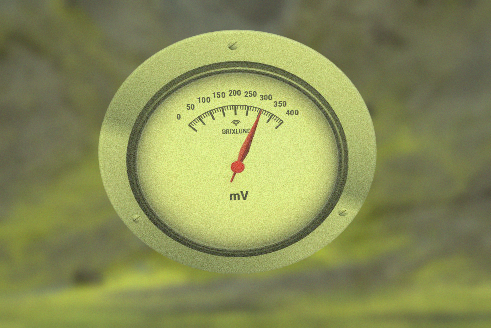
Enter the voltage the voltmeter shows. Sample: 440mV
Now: 300mV
